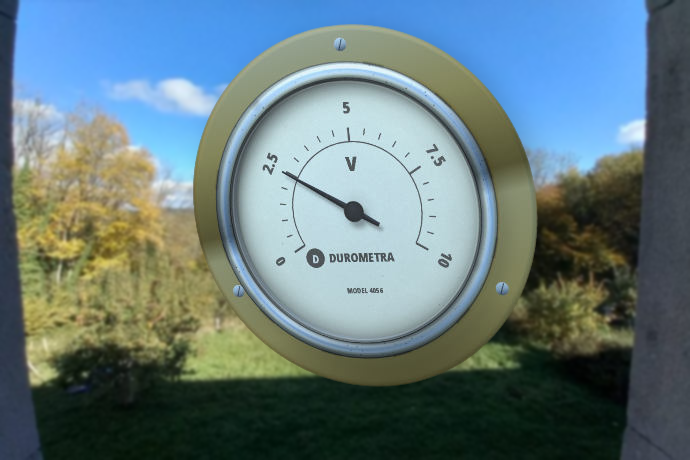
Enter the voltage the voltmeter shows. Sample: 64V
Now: 2.5V
